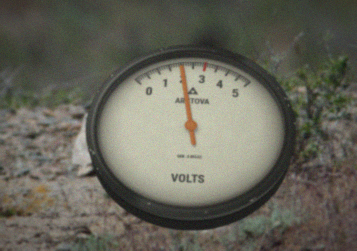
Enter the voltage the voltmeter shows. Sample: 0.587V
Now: 2V
